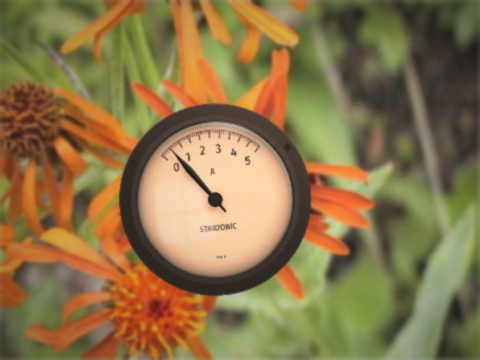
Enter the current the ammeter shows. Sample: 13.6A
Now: 0.5A
